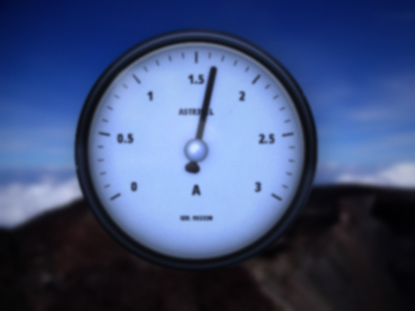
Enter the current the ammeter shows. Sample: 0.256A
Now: 1.65A
